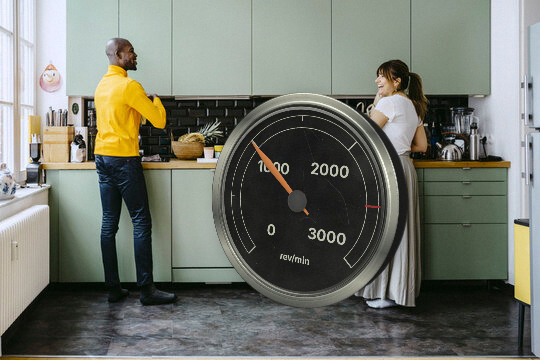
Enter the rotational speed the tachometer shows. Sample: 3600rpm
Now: 1000rpm
